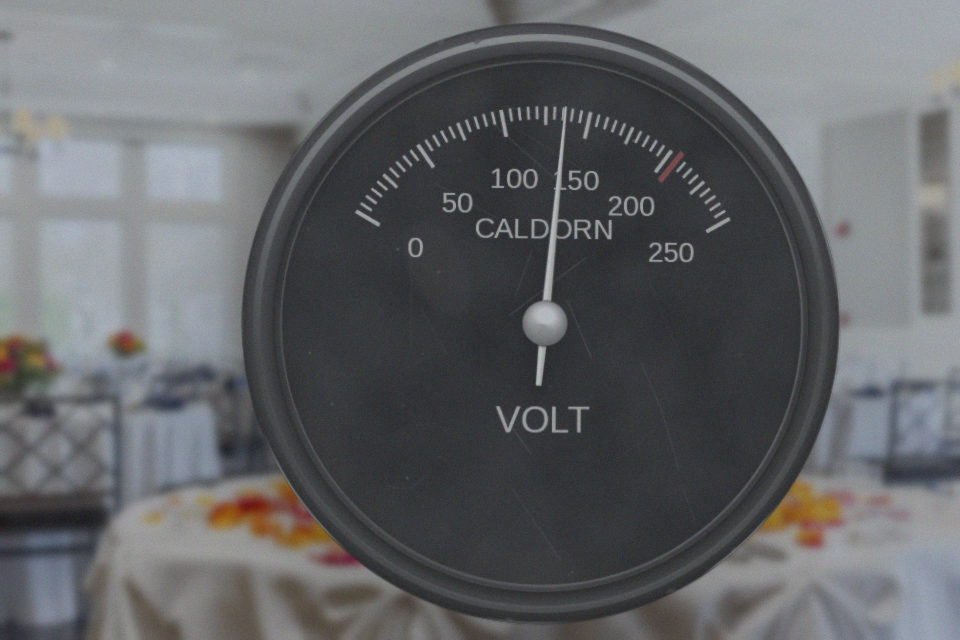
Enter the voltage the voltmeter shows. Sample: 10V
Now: 135V
